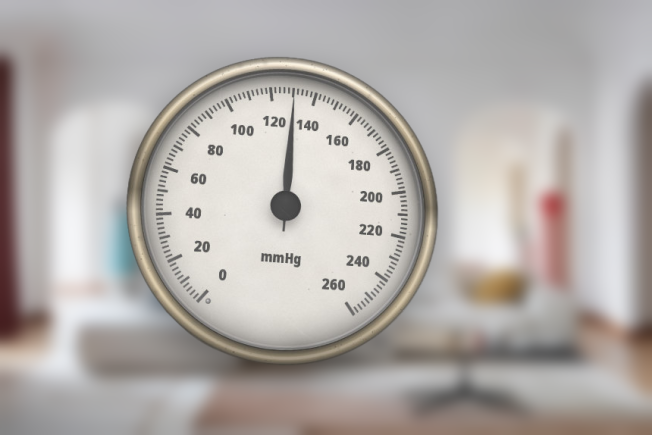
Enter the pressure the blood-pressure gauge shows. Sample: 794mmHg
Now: 130mmHg
